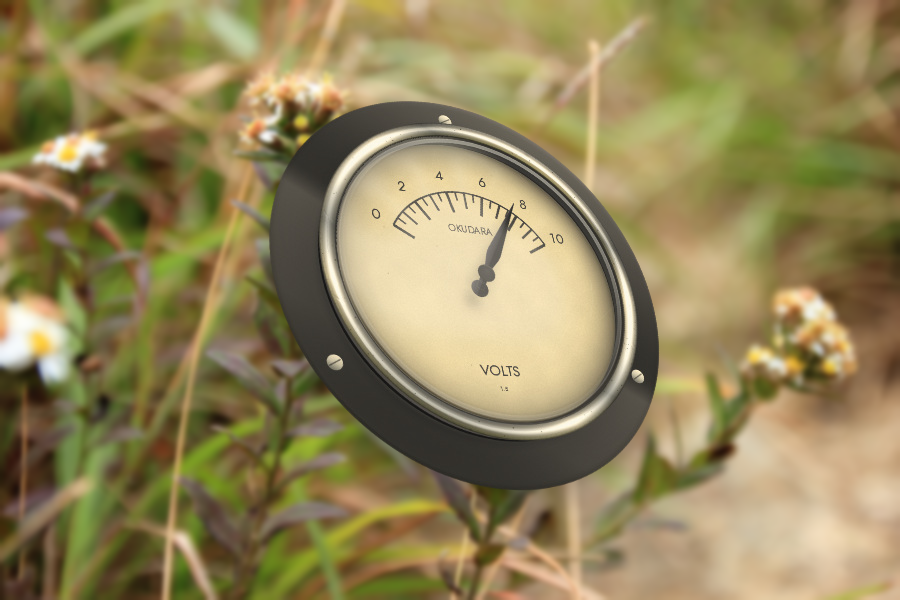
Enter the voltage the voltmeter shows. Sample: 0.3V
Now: 7.5V
